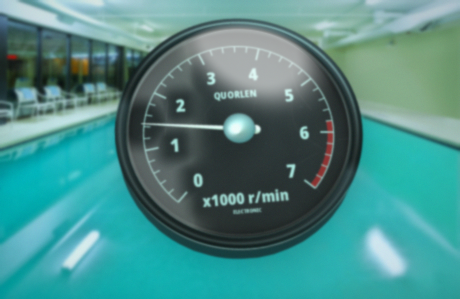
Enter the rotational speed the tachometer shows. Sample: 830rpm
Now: 1400rpm
